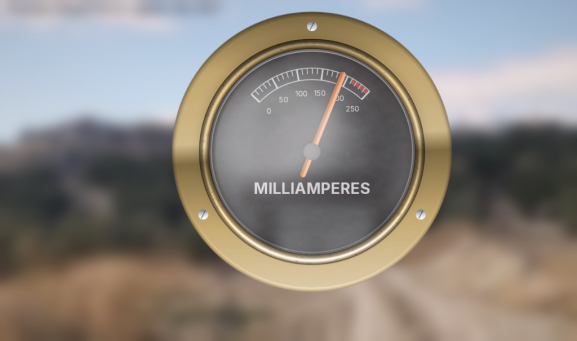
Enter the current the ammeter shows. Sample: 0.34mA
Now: 190mA
